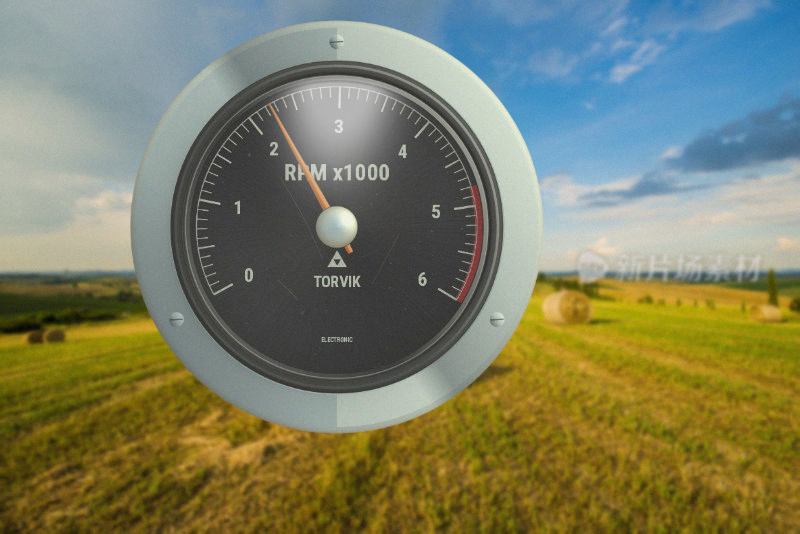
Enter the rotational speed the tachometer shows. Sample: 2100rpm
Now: 2250rpm
